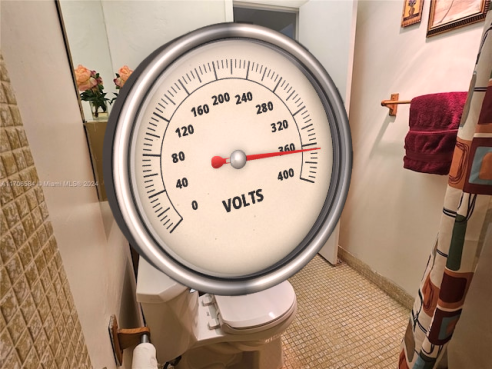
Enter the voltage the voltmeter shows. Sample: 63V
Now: 365V
